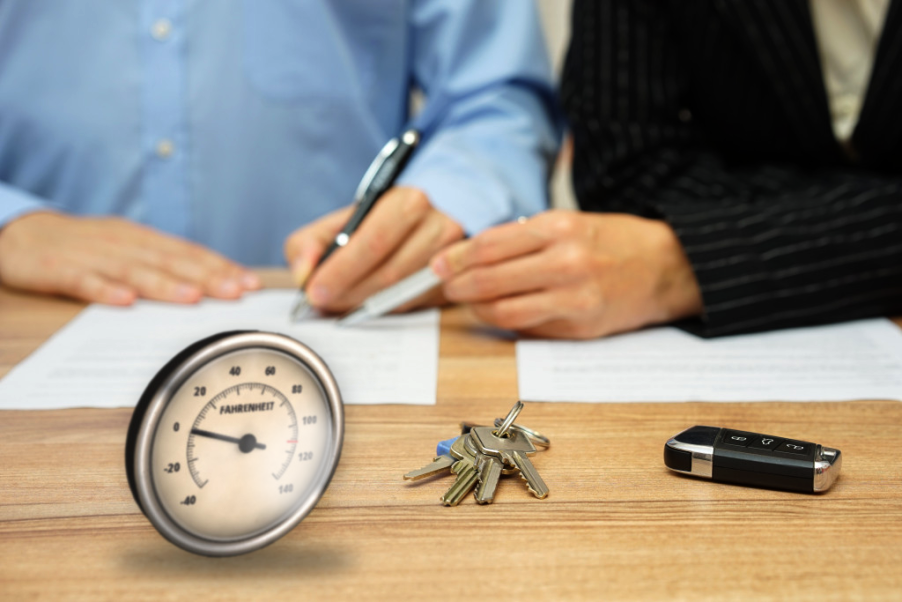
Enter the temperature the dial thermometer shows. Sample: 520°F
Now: 0°F
